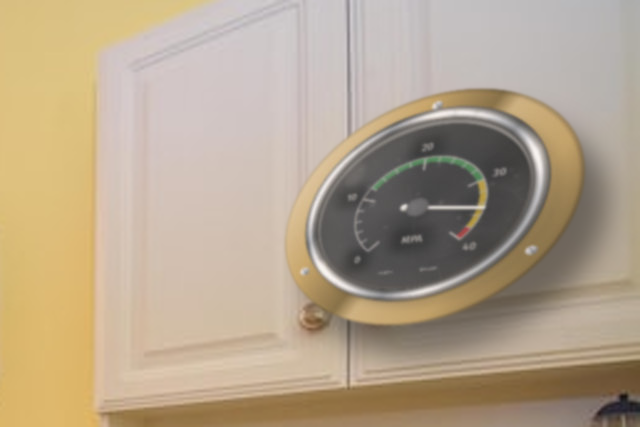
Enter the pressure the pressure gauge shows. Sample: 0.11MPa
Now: 35MPa
